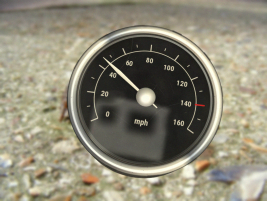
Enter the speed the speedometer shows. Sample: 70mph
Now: 45mph
